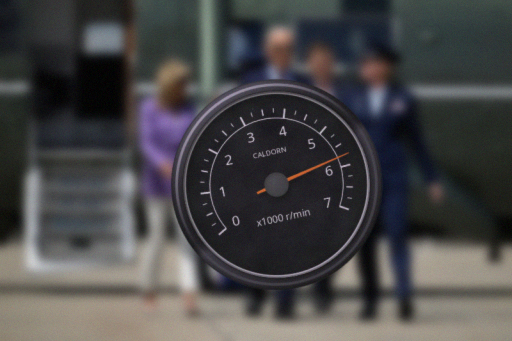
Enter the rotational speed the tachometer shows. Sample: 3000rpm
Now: 5750rpm
